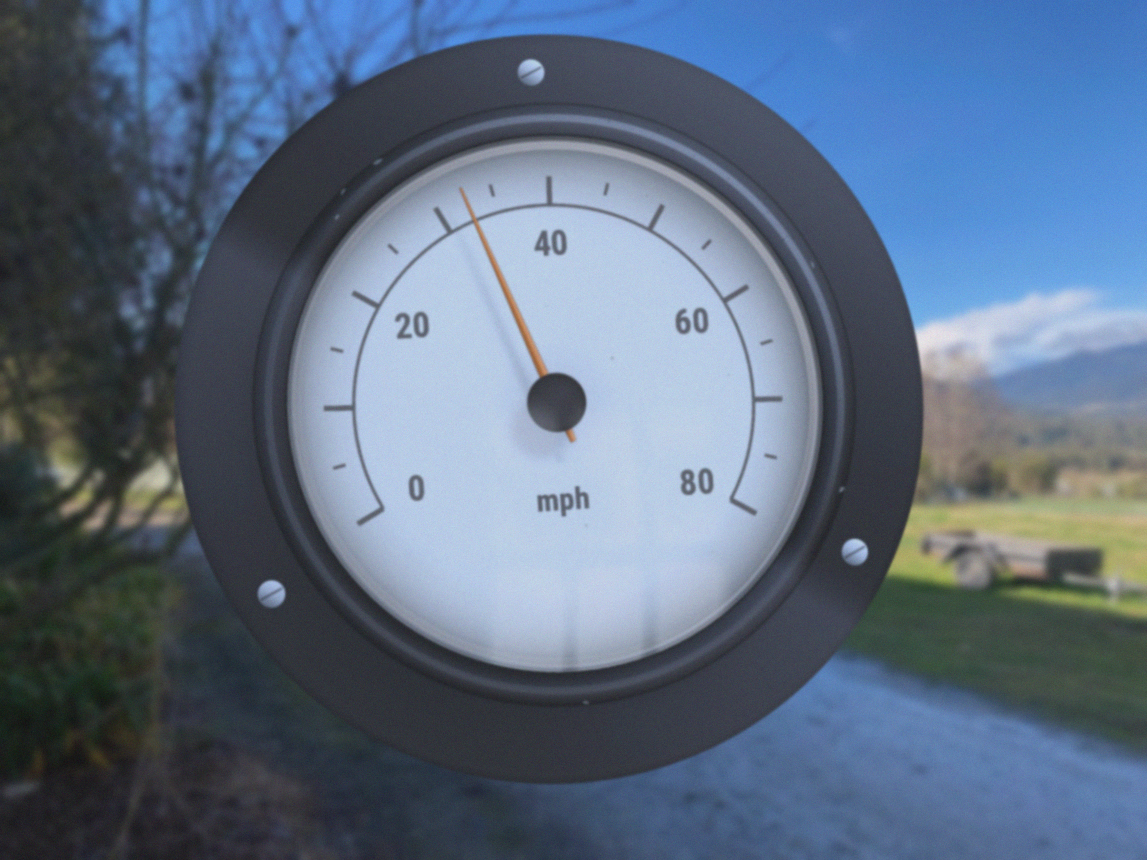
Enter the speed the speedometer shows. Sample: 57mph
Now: 32.5mph
